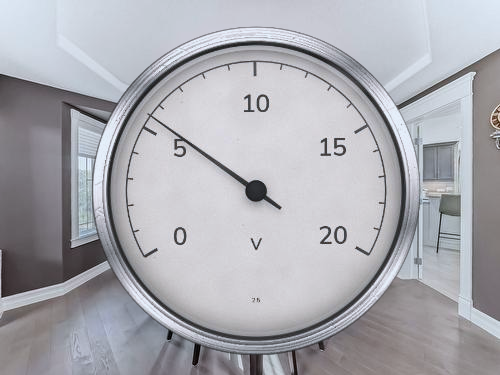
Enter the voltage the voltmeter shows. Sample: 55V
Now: 5.5V
